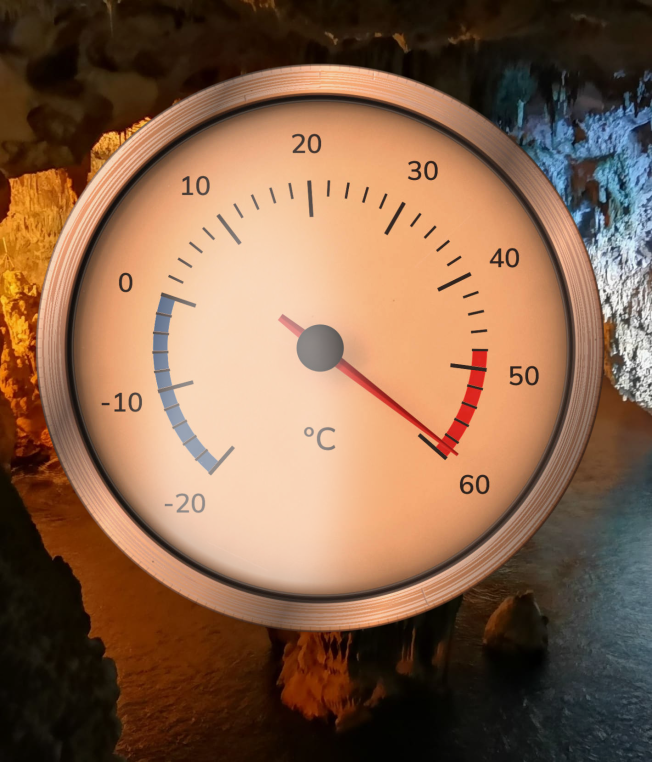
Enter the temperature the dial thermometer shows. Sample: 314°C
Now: 59°C
